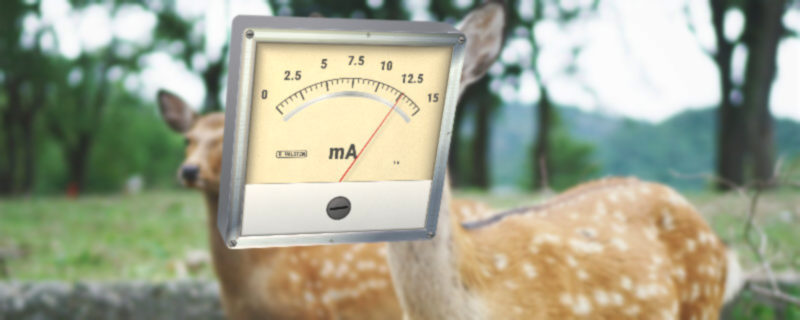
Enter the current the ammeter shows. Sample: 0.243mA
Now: 12.5mA
